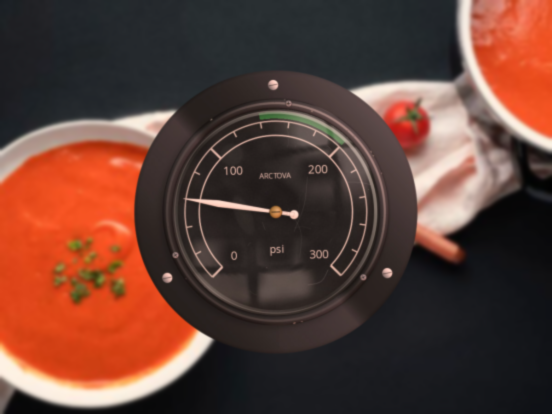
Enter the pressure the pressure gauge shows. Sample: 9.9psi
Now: 60psi
